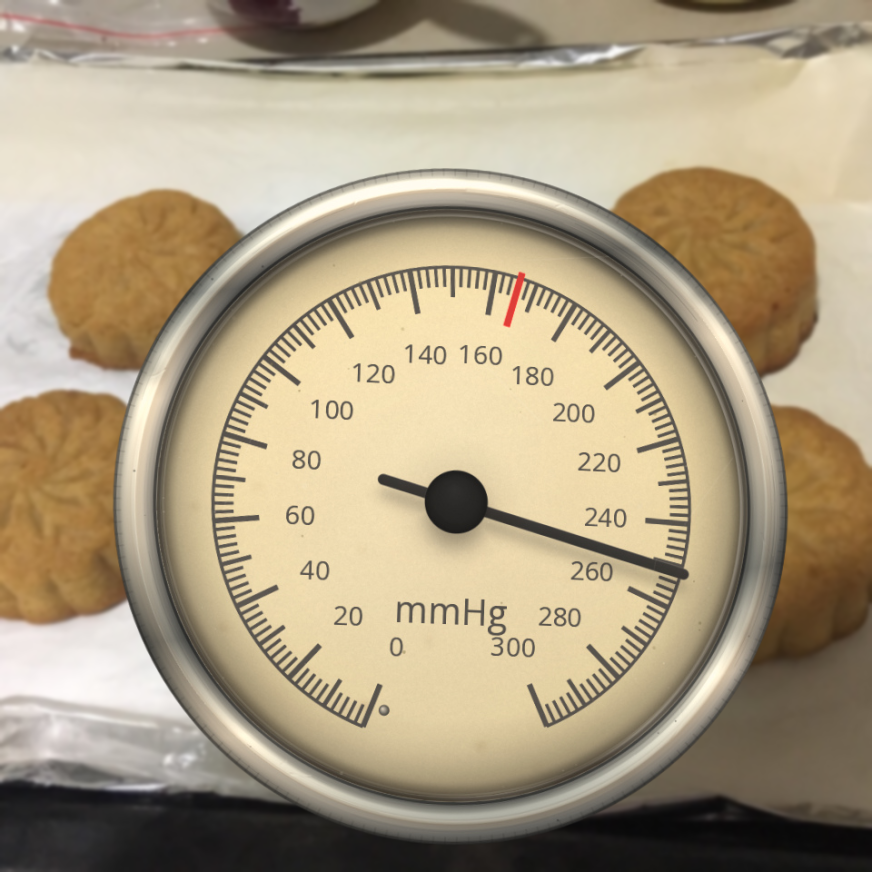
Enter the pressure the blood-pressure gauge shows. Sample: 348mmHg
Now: 252mmHg
